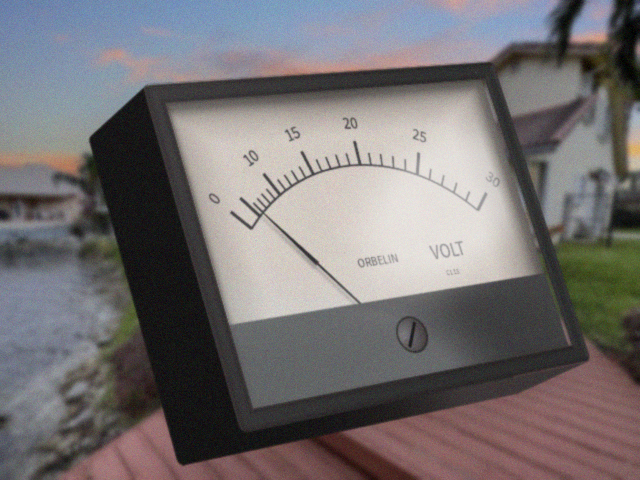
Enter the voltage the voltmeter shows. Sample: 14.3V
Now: 5V
